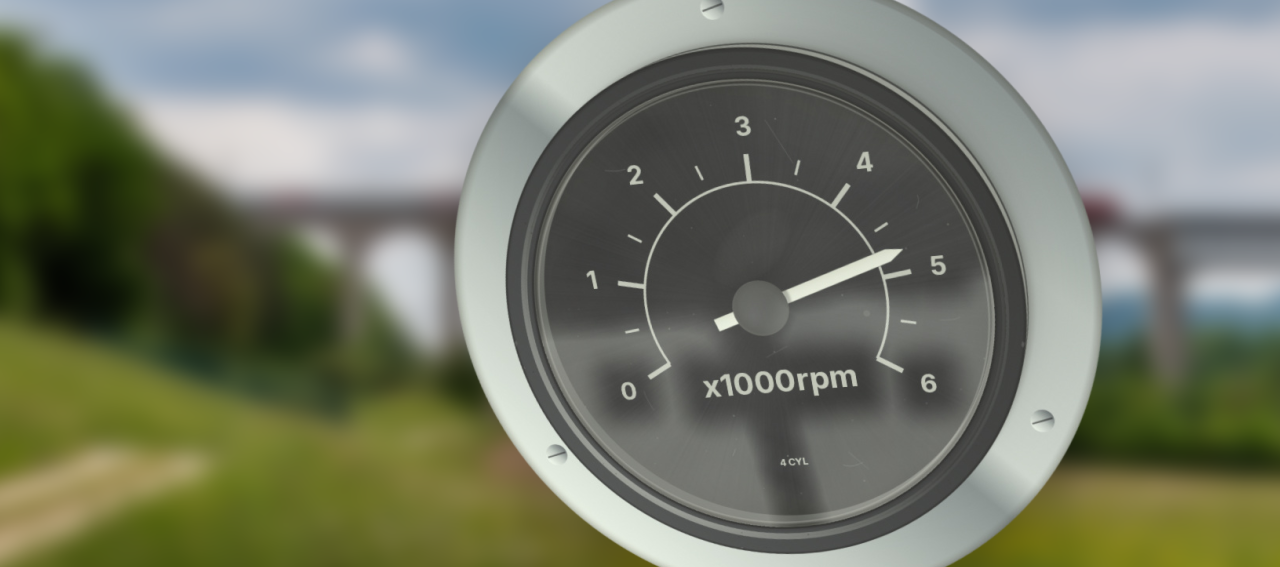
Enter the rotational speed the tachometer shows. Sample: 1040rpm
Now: 4750rpm
